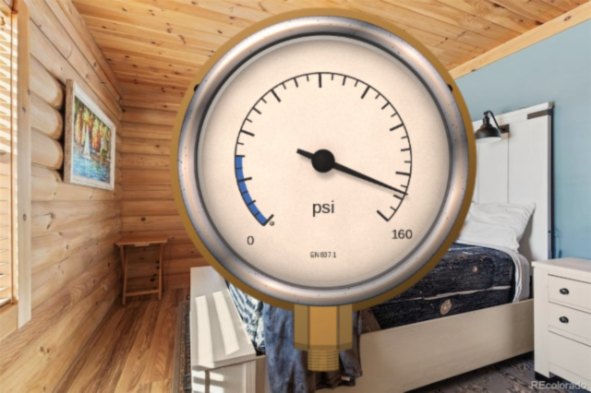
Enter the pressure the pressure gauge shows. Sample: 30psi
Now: 147.5psi
